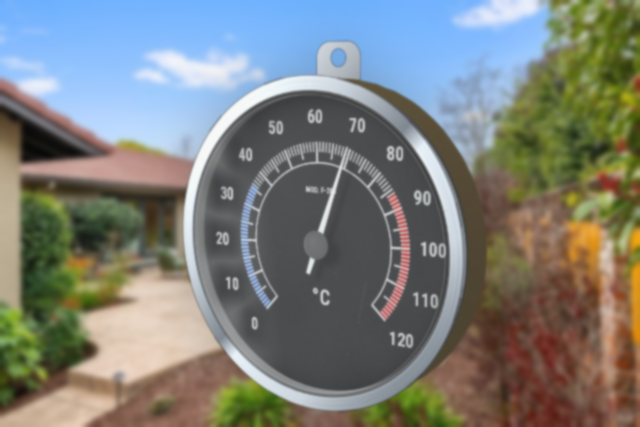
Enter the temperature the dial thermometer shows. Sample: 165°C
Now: 70°C
